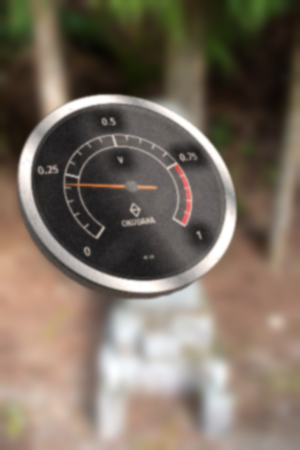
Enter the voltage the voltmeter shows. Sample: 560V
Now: 0.2V
